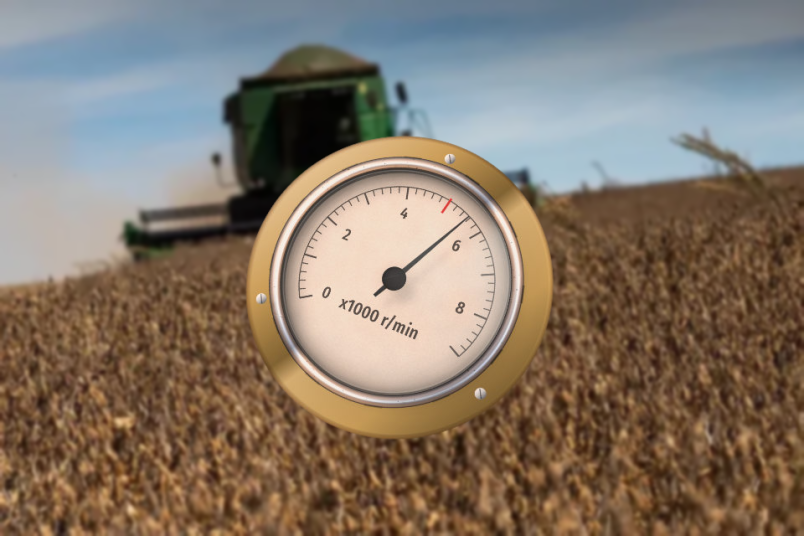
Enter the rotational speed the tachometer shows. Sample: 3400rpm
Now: 5600rpm
